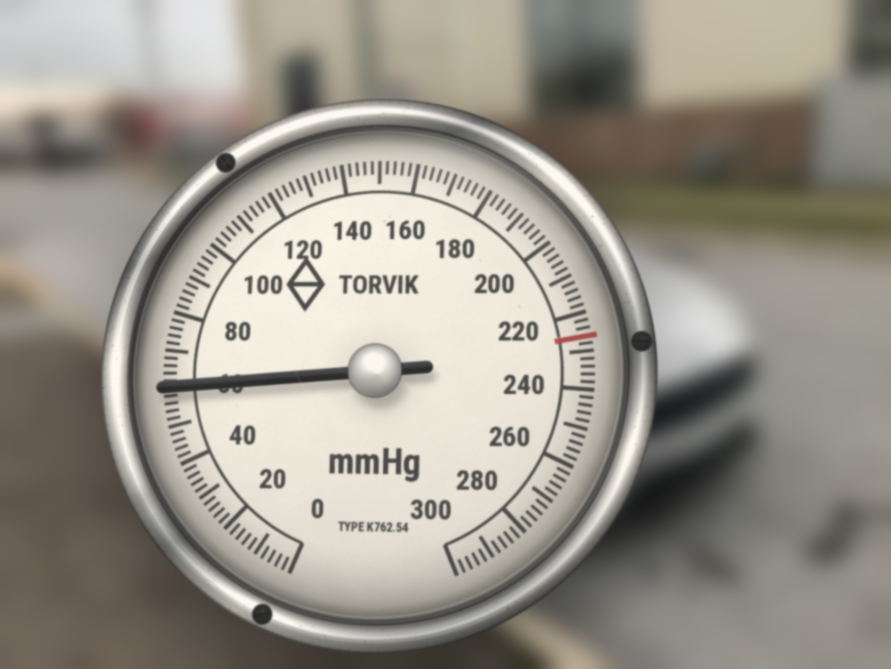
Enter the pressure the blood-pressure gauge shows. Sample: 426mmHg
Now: 60mmHg
